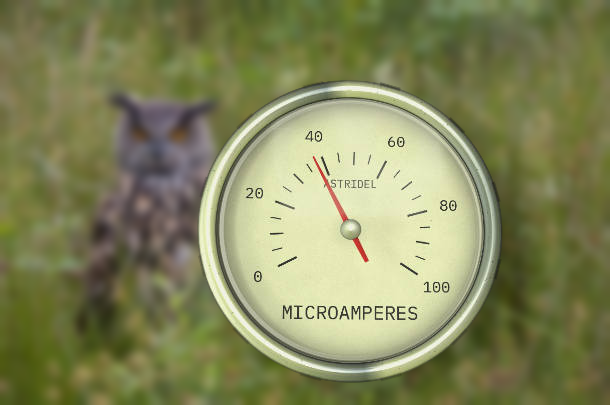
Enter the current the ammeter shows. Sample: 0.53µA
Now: 37.5µA
